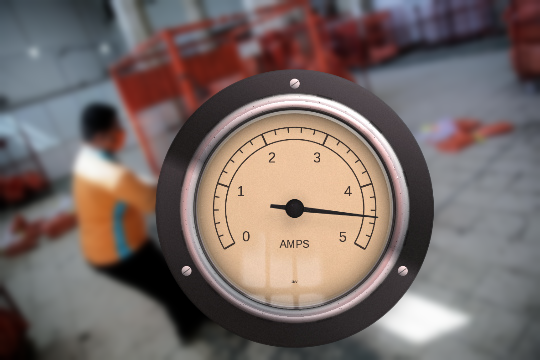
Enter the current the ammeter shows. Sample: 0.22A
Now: 4.5A
